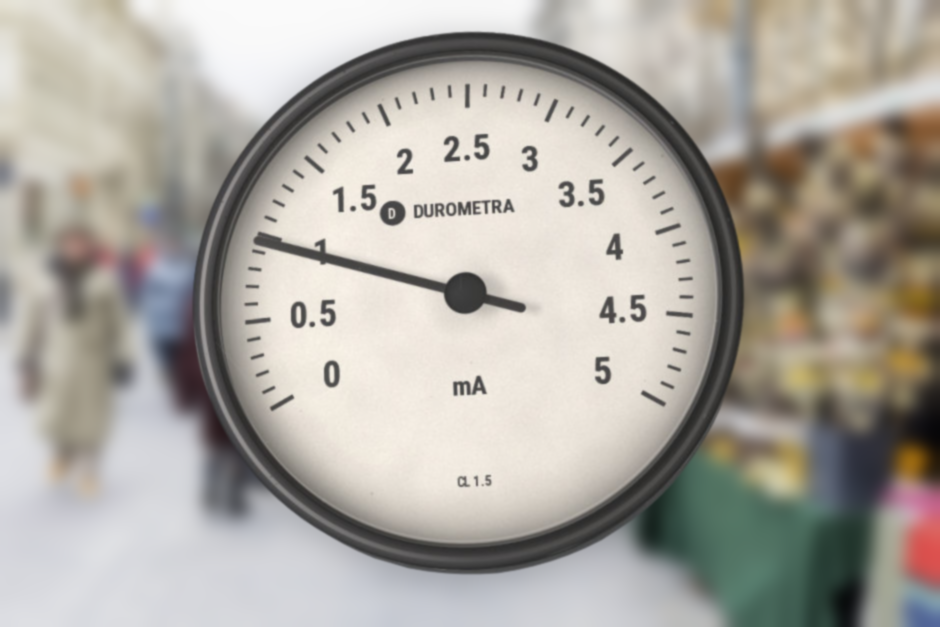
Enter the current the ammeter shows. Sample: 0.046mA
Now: 0.95mA
